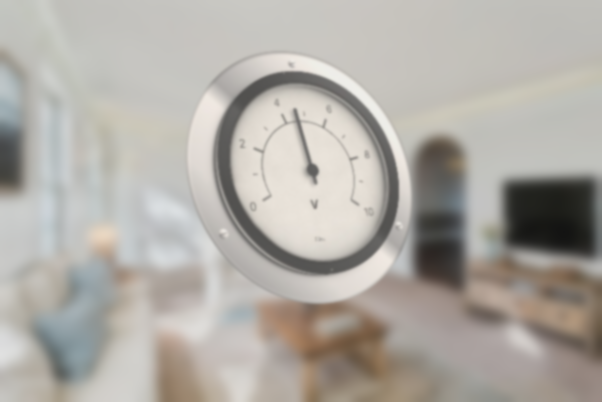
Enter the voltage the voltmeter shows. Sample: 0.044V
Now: 4.5V
